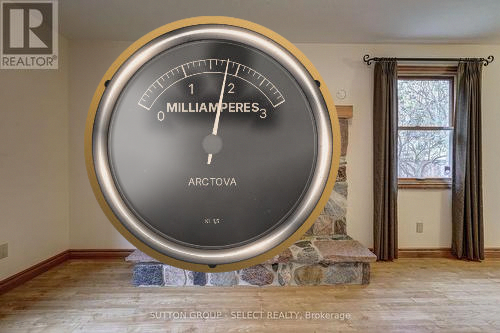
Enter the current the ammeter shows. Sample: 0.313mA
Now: 1.8mA
